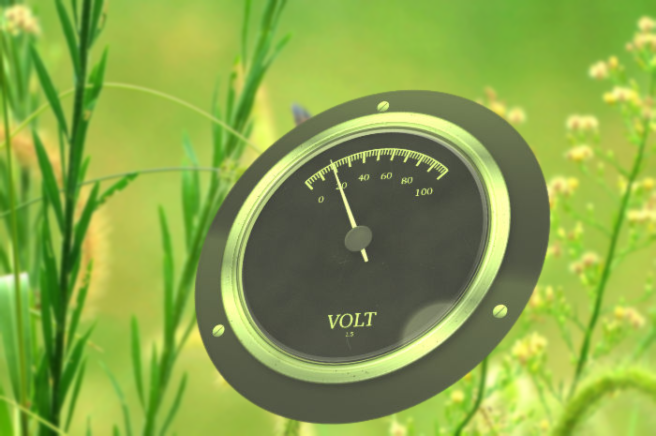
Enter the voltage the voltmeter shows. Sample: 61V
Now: 20V
